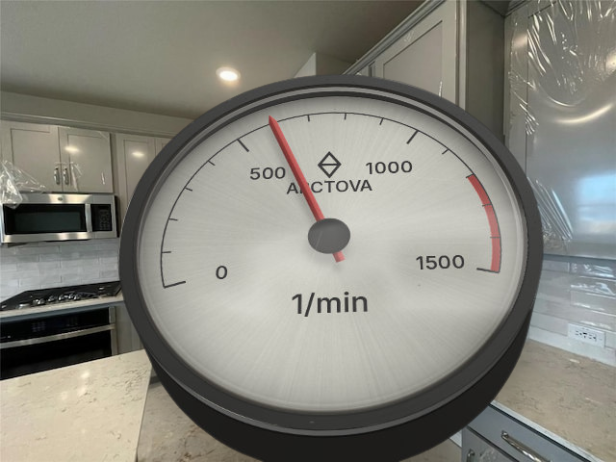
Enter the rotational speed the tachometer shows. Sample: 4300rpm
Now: 600rpm
